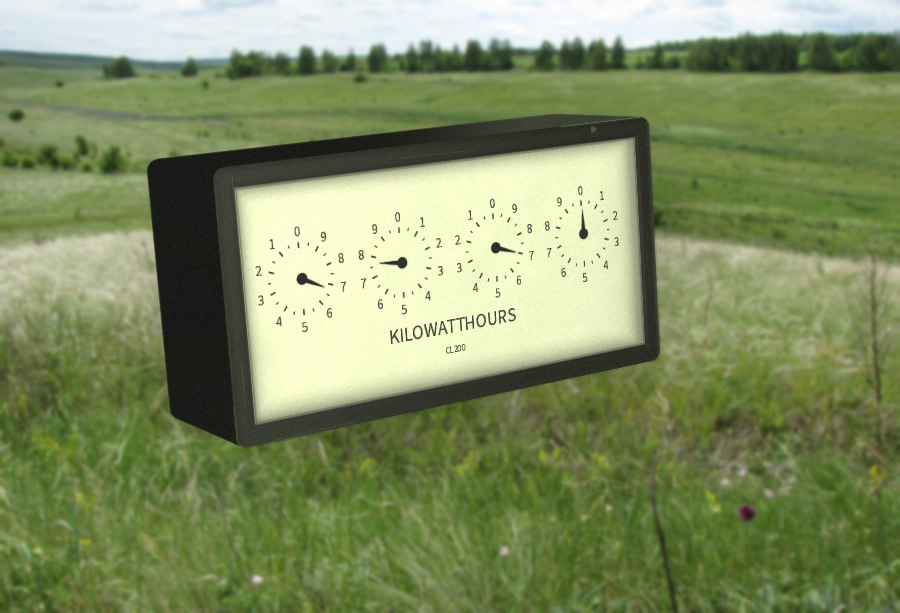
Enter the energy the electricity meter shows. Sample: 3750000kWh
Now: 6770kWh
